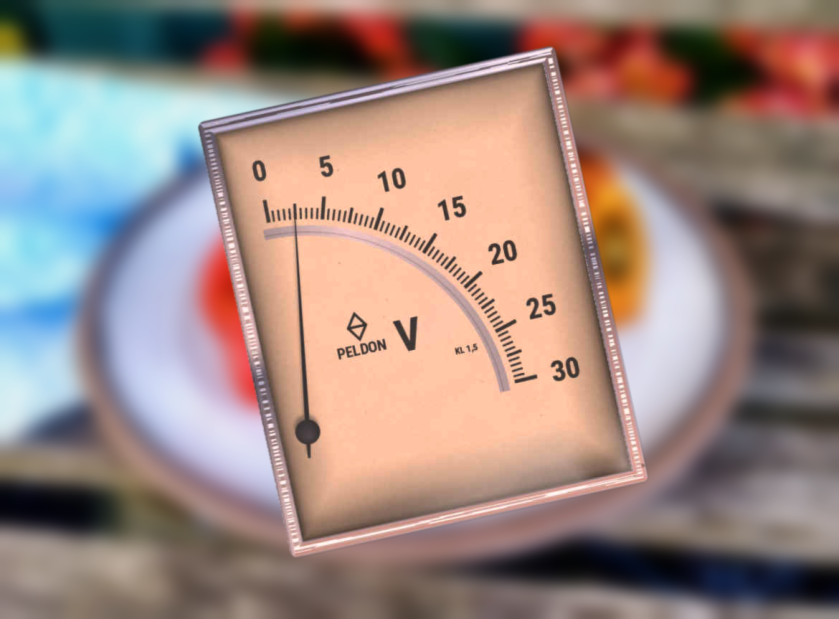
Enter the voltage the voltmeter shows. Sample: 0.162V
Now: 2.5V
